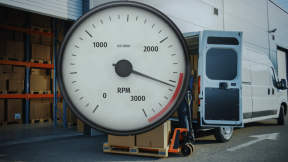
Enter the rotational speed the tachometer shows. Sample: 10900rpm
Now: 2550rpm
